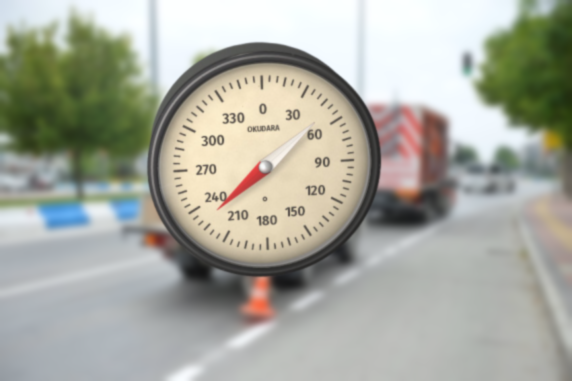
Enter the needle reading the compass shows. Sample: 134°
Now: 230°
